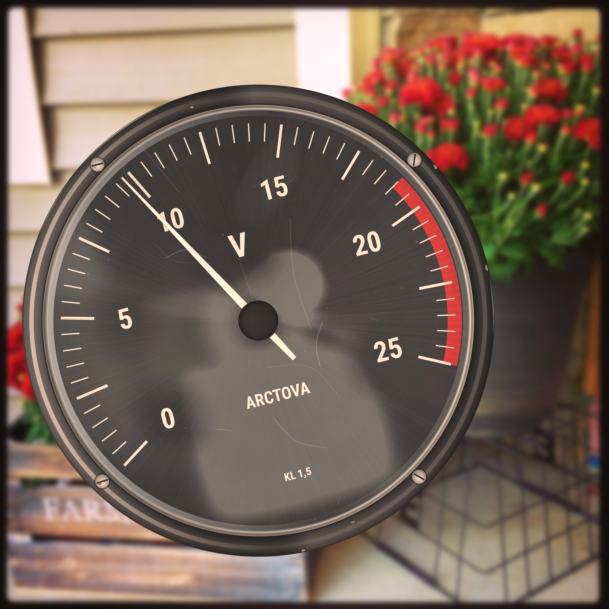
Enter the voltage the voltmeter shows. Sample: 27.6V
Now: 9.75V
